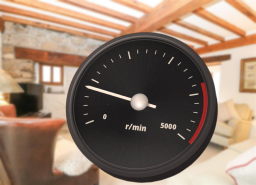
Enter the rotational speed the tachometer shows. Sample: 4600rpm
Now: 800rpm
